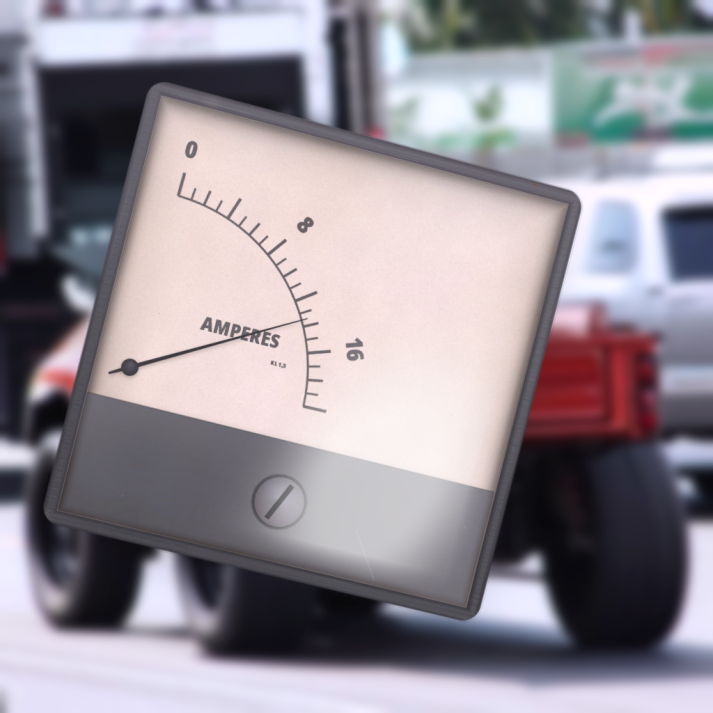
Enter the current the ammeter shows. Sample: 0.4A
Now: 13.5A
